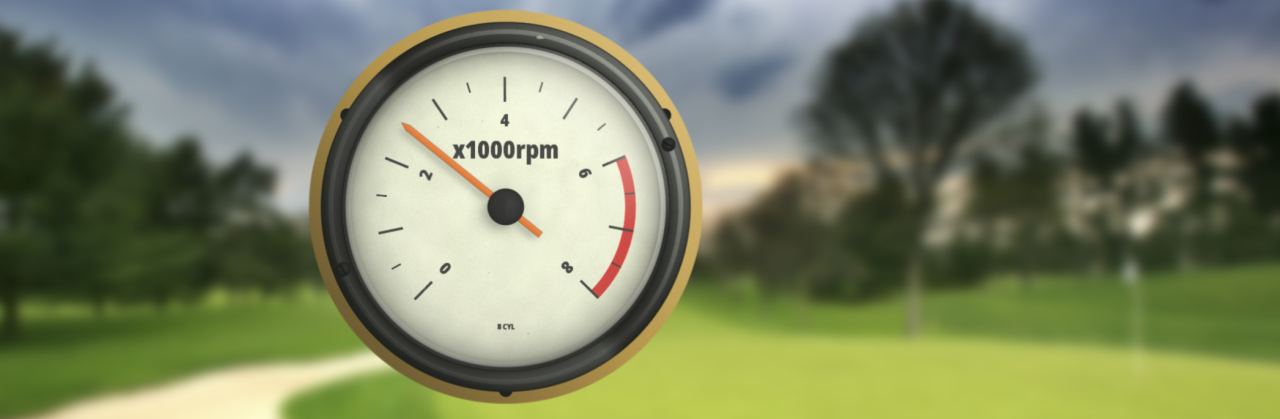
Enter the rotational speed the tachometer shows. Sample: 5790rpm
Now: 2500rpm
